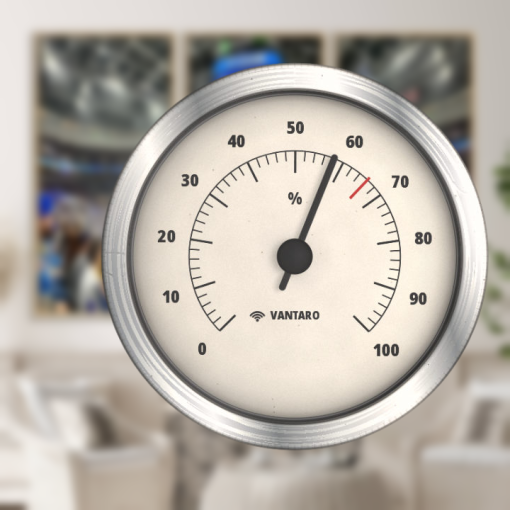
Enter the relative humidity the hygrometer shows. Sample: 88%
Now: 58%
